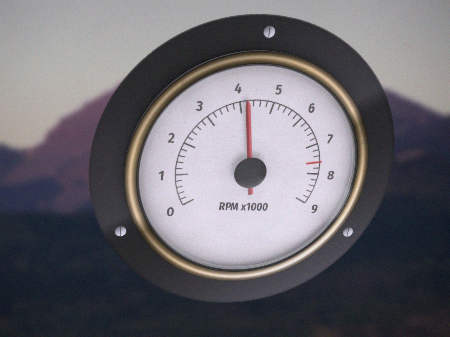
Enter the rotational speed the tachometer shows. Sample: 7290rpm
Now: 4200rpm
